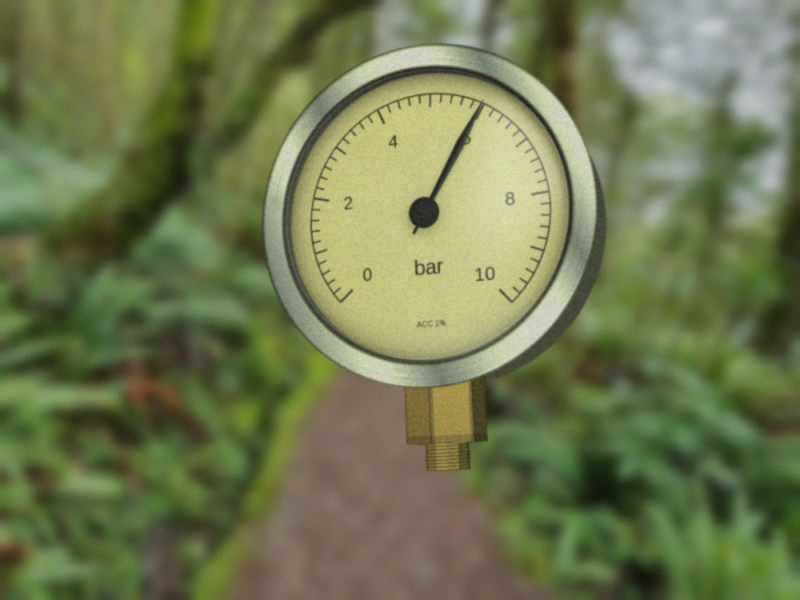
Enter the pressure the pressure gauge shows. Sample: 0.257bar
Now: 6bar
